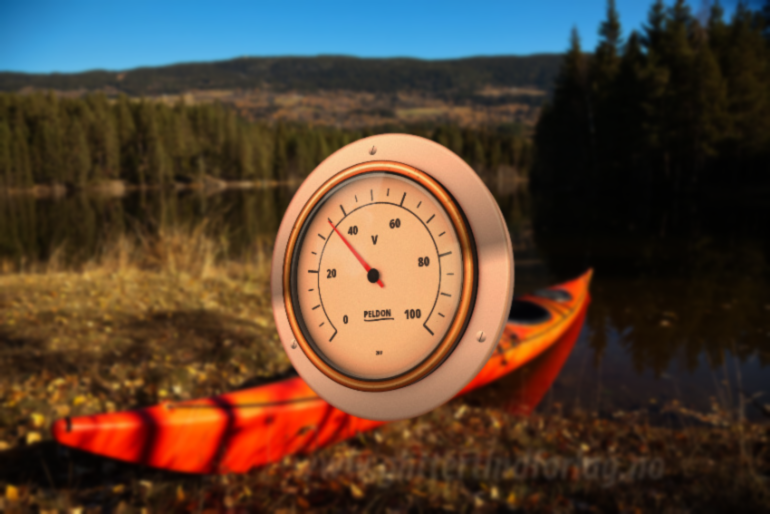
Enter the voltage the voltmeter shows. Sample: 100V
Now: 35V
